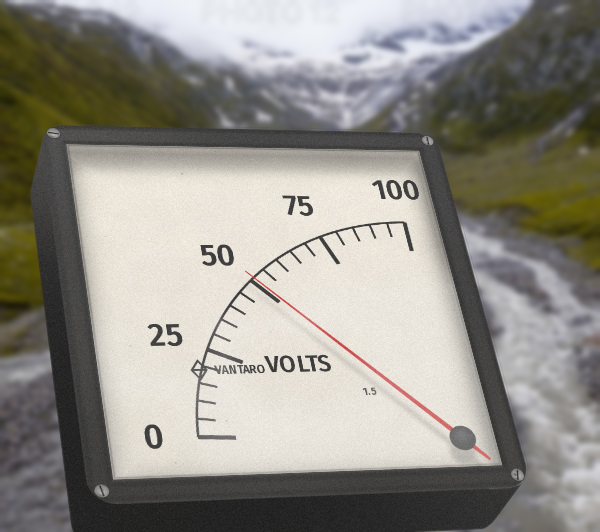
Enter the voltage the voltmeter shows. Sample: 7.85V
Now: 50V
